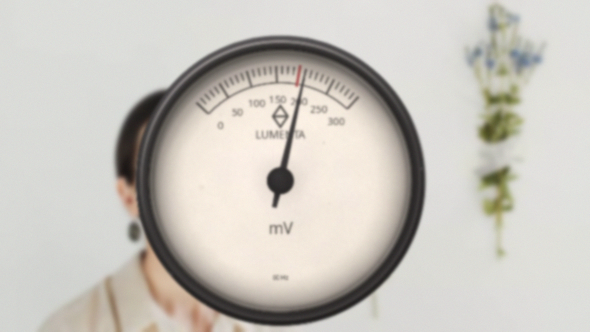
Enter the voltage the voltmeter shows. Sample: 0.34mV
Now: 200mV
